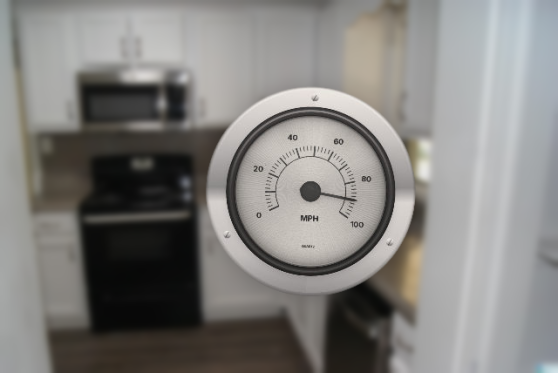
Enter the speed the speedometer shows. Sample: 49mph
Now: 90mph
